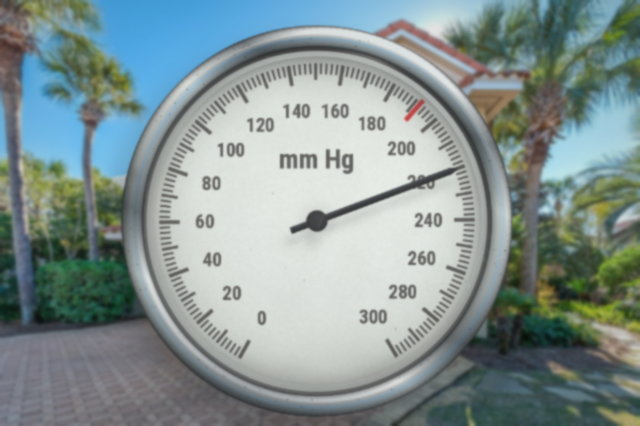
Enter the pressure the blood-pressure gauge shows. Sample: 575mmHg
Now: 220mmHg
